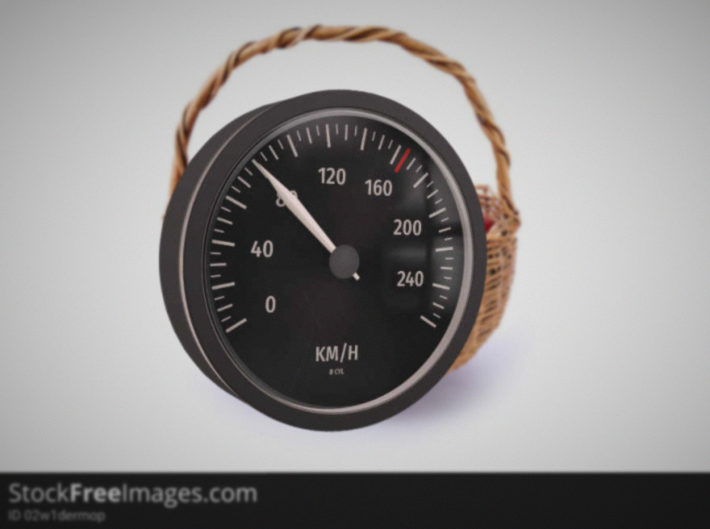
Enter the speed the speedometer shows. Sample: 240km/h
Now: 80km/h
